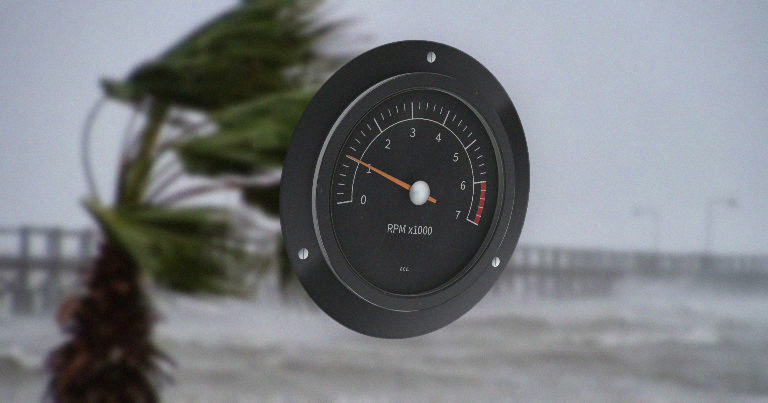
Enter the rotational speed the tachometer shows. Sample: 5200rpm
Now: 1000rpm
